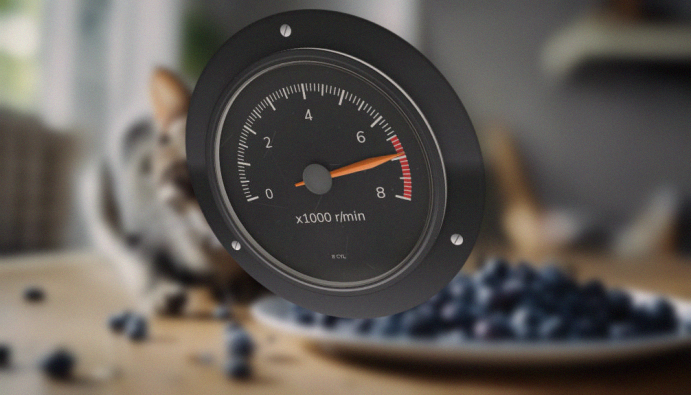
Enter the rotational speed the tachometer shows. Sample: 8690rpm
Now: 6900rpm
